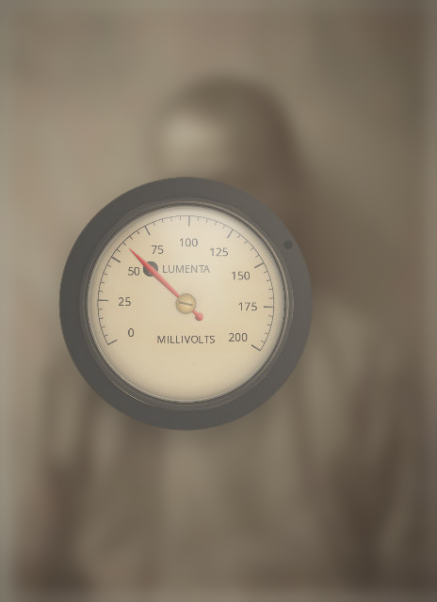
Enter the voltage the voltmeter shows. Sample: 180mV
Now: 60mV
